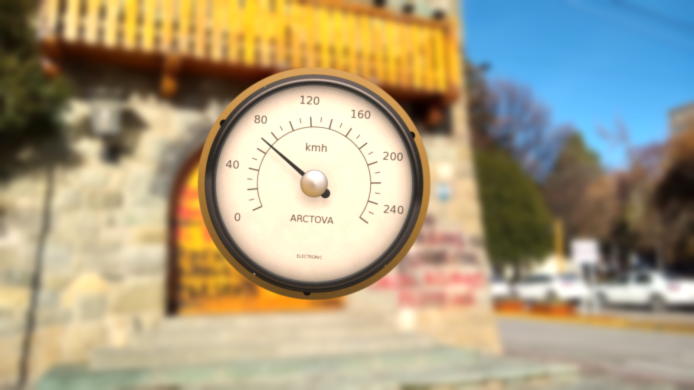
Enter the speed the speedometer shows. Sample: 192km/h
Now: 70km/h
